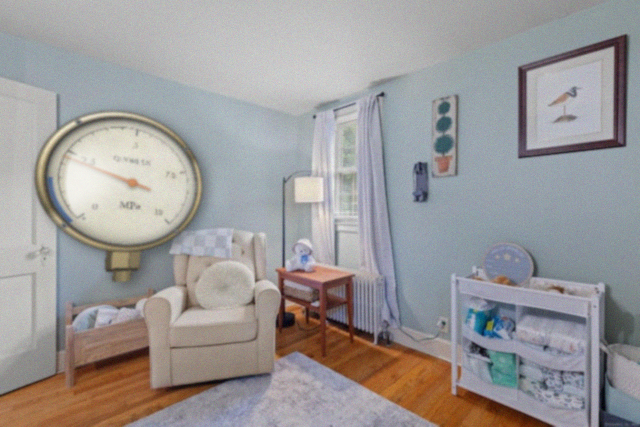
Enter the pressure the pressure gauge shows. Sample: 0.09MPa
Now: 2.25MPa
